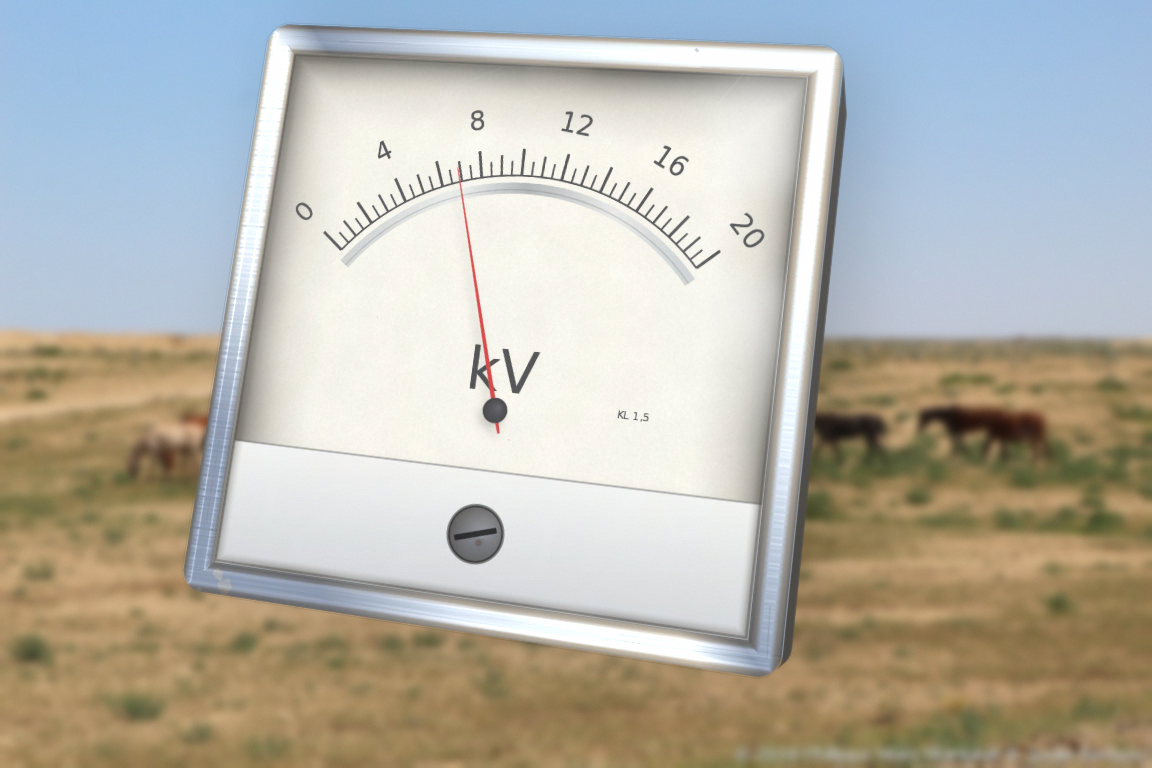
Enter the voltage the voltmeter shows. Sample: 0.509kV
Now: 7kV
